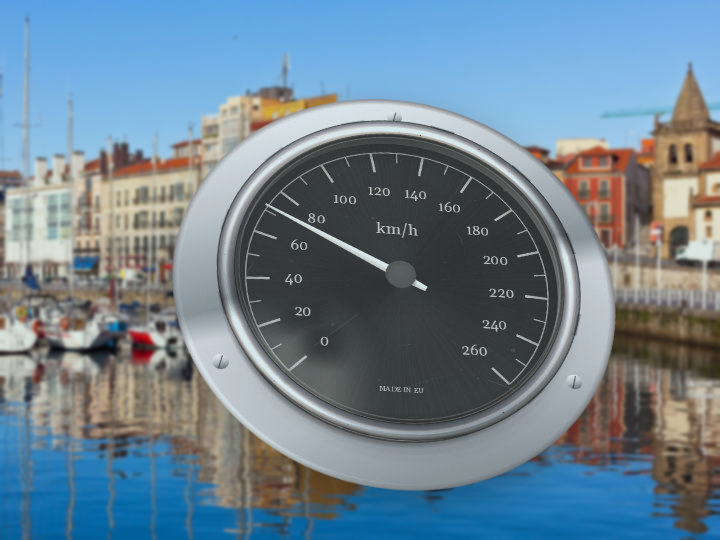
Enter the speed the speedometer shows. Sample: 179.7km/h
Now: 70km/h
